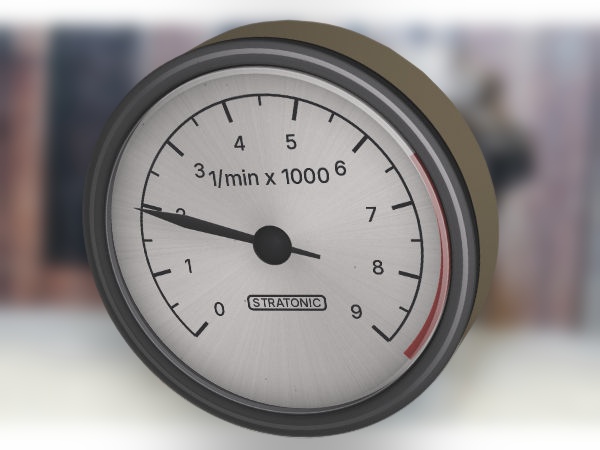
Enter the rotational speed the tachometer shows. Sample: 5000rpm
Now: 2000rpm
